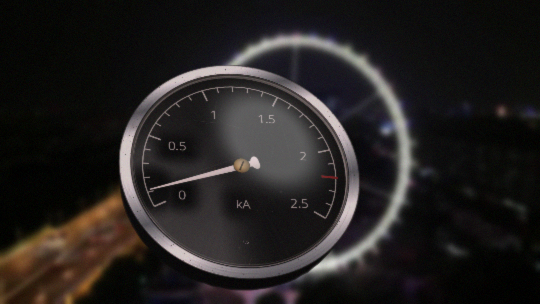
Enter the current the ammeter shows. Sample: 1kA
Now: 0.1kA
